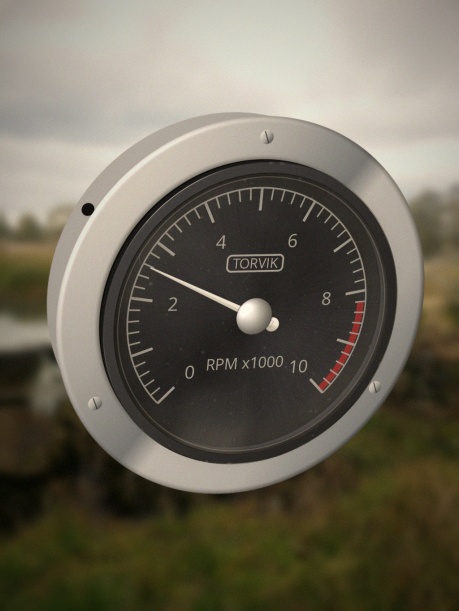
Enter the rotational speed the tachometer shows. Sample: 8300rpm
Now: 2600rpm
